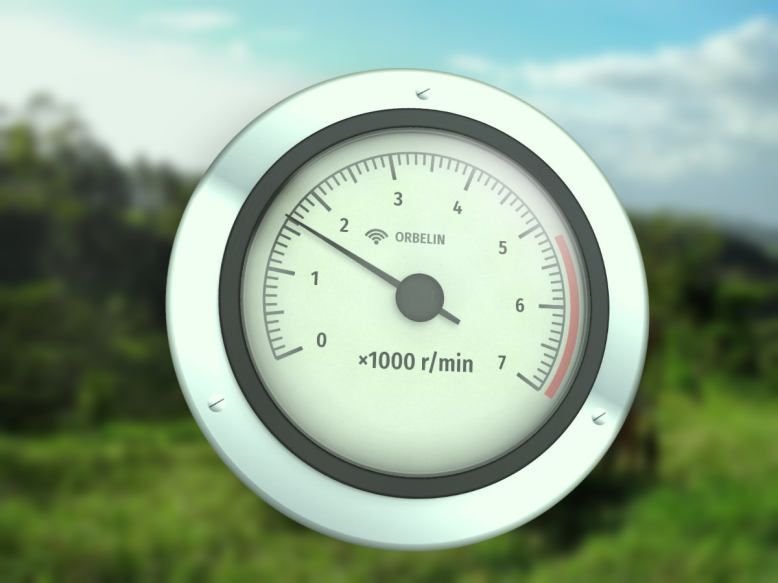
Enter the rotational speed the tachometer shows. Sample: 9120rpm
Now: 1600rpm
